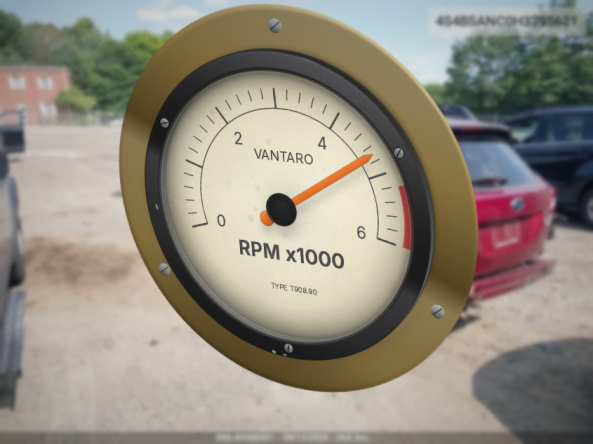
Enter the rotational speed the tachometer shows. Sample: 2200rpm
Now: 4700rpm
